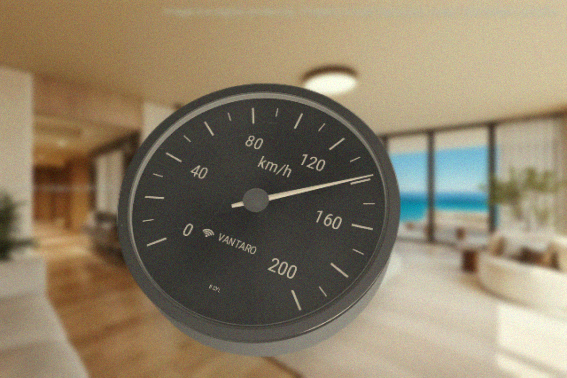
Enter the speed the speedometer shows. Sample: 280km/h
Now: 140km/h
